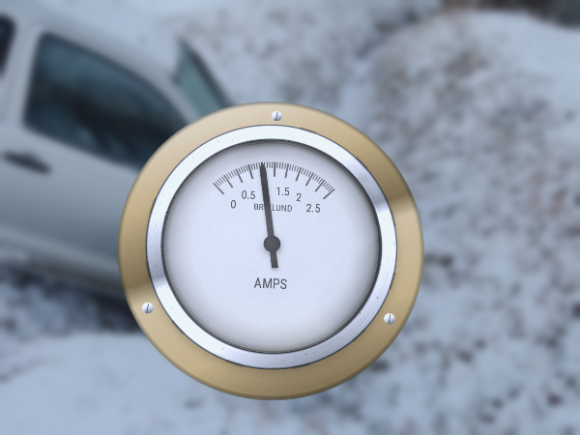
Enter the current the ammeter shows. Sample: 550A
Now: 1A
